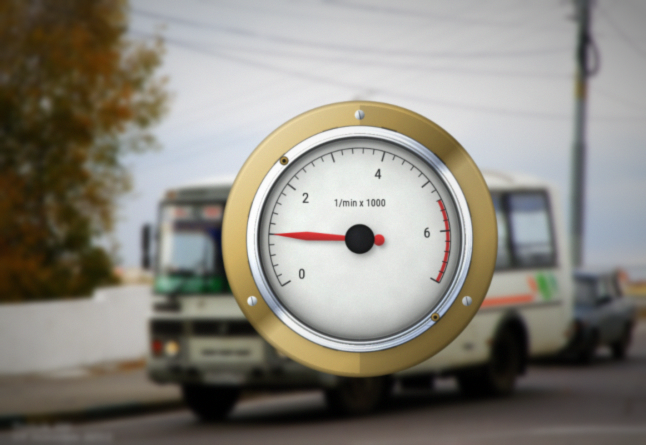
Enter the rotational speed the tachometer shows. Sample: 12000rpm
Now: 1000rpm
